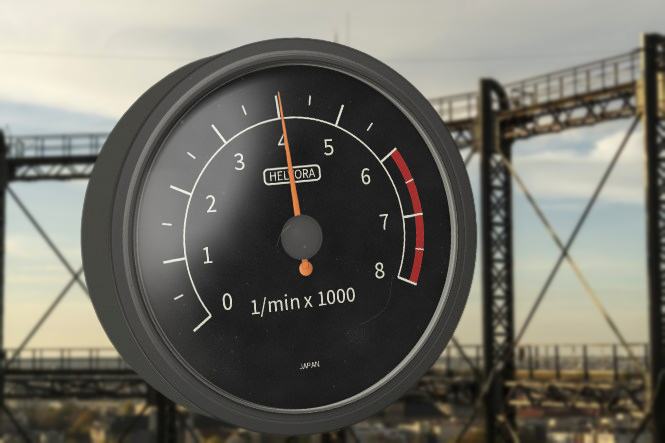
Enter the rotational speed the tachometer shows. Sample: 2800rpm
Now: 4000rpm
